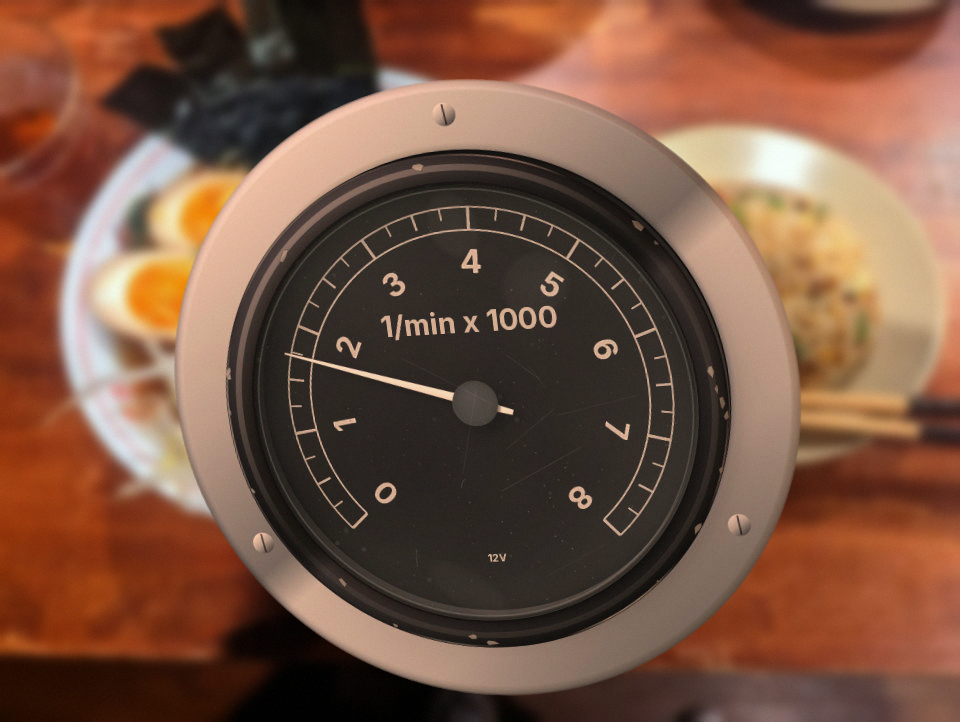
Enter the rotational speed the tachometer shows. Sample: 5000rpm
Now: 1750rpm
